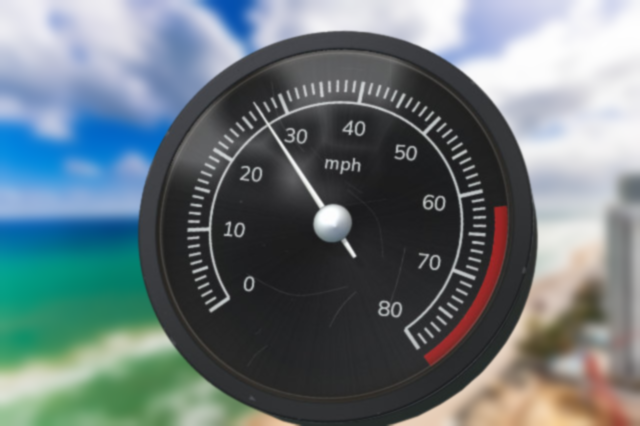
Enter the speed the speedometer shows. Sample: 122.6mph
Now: 27mph
